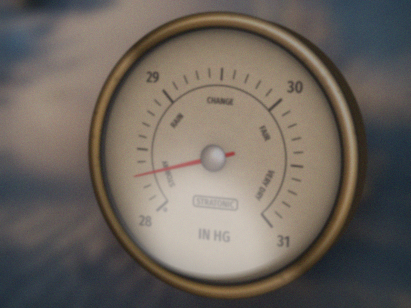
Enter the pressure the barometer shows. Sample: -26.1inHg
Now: 28.3inHg
